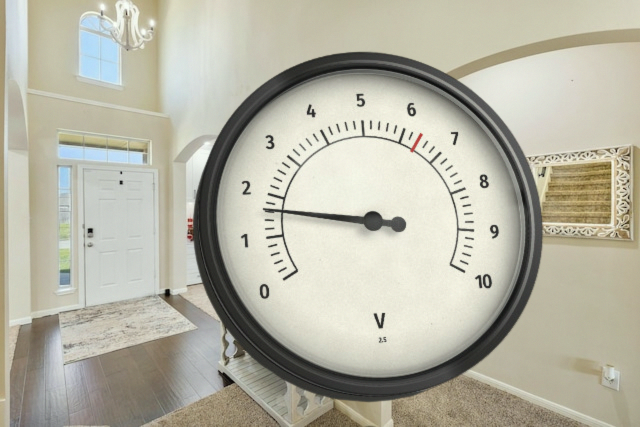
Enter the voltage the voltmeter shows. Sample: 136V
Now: 1.6V
